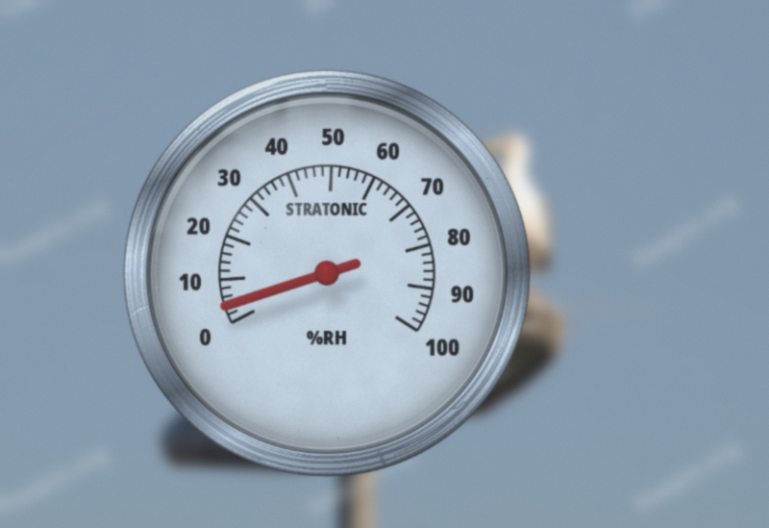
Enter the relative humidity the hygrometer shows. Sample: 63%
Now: 4%
